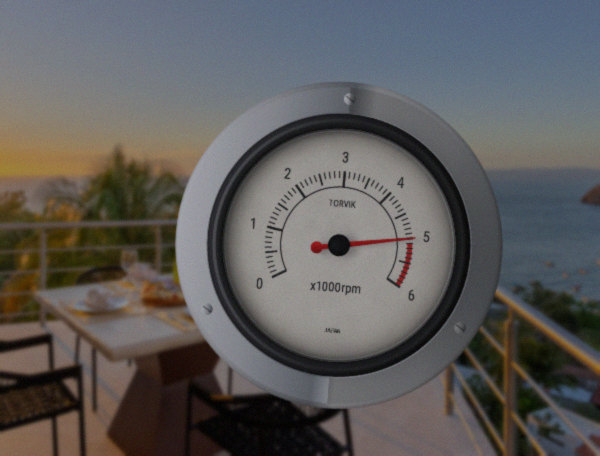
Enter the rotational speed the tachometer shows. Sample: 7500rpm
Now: 5000rpm
